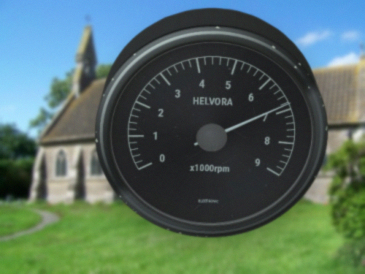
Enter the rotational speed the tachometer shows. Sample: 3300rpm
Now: 6800rpm
